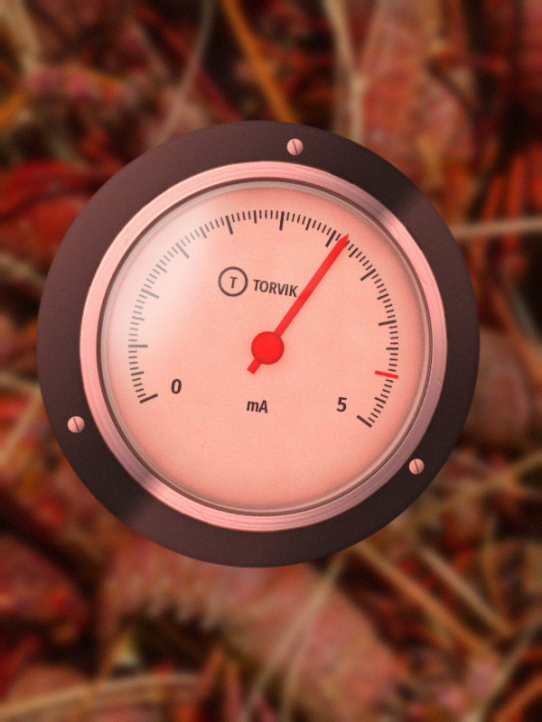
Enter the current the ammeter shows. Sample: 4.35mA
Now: 3.1mA
